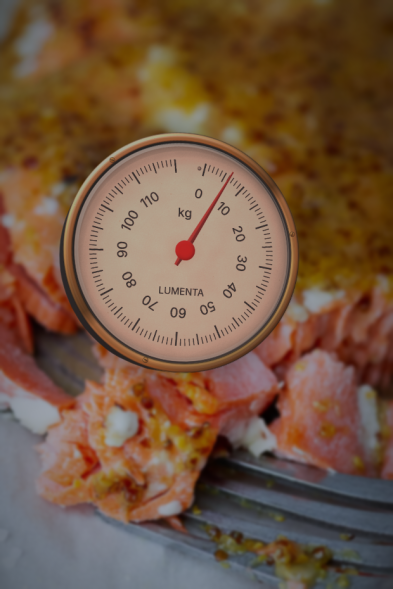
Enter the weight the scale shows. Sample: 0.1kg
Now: 6kg
